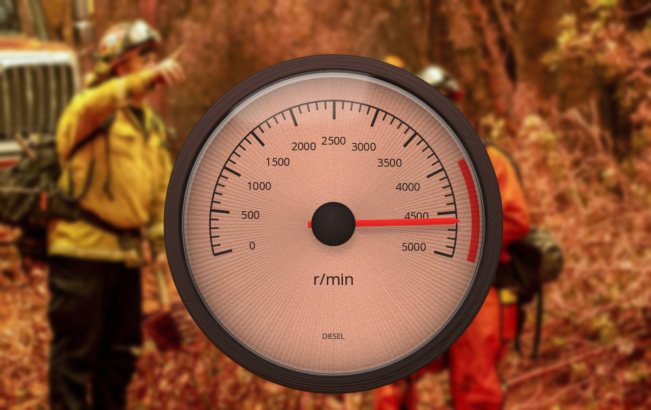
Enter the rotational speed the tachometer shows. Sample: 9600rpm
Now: 4600rpm
